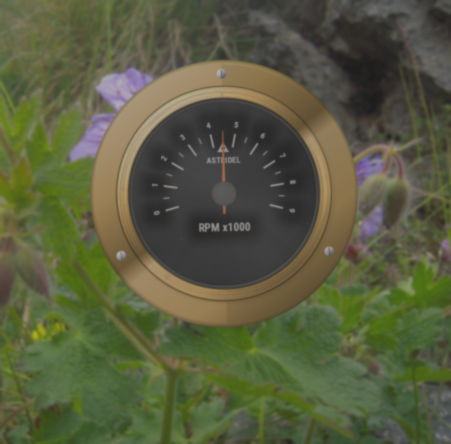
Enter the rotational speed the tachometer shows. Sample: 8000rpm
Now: 4500rpm
